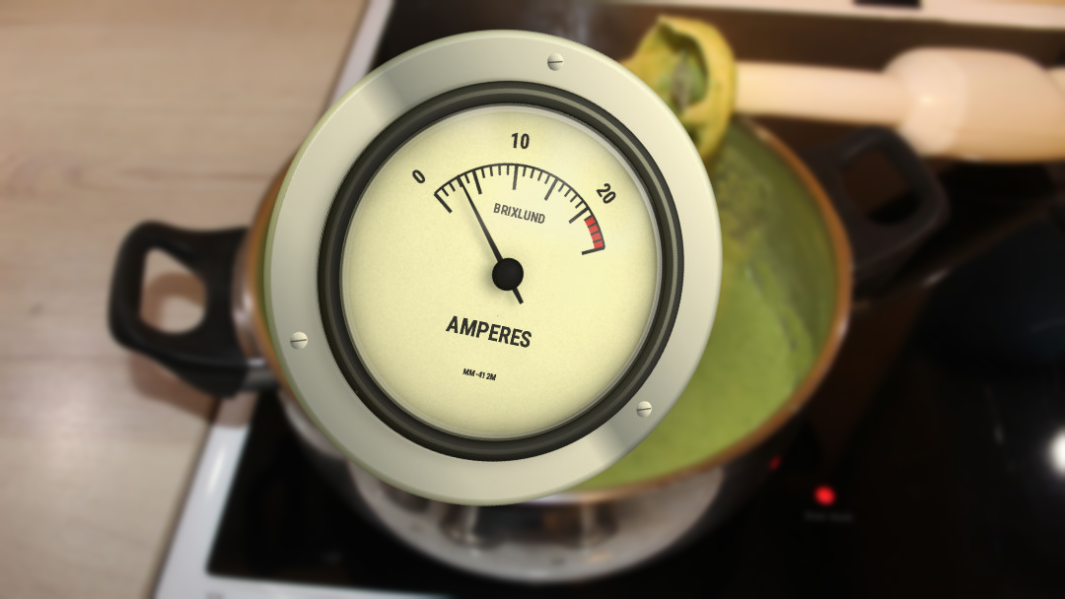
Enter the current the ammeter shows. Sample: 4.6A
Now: 3A
